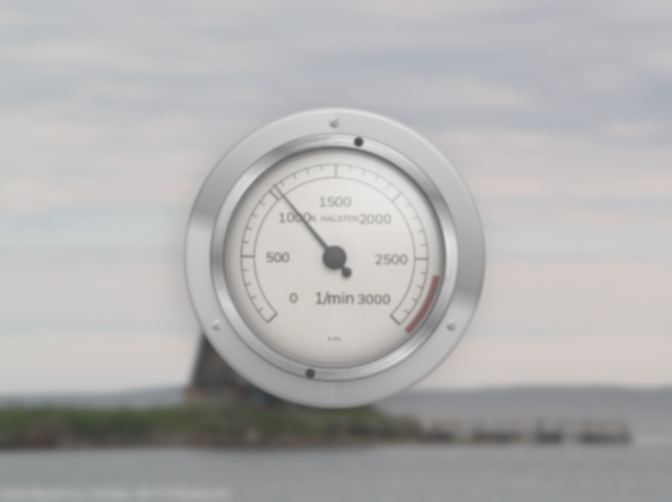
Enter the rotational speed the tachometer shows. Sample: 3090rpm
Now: 1050rpm
